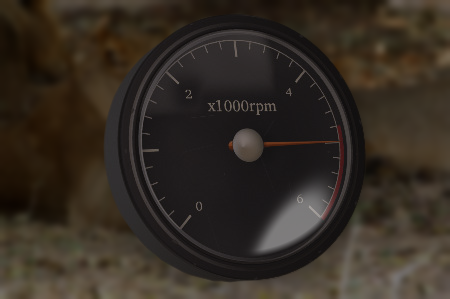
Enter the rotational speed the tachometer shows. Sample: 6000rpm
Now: 5000rpm
